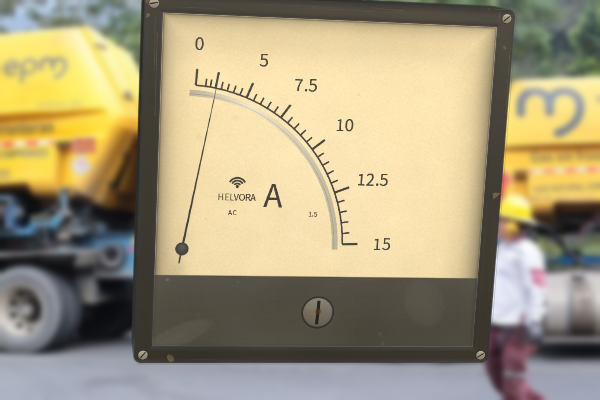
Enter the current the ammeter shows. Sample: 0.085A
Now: 2.5A
